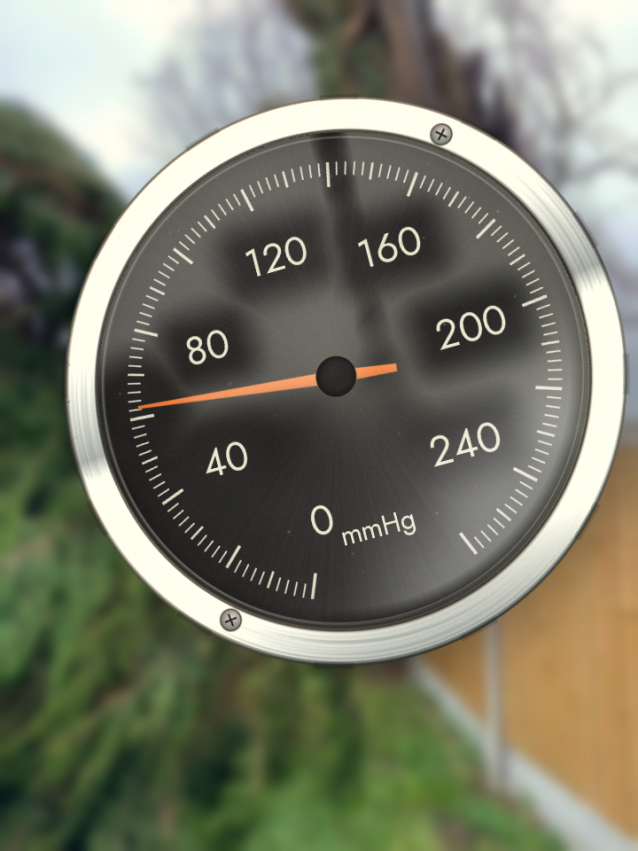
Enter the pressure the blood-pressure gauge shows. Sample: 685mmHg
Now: 62mmHg
